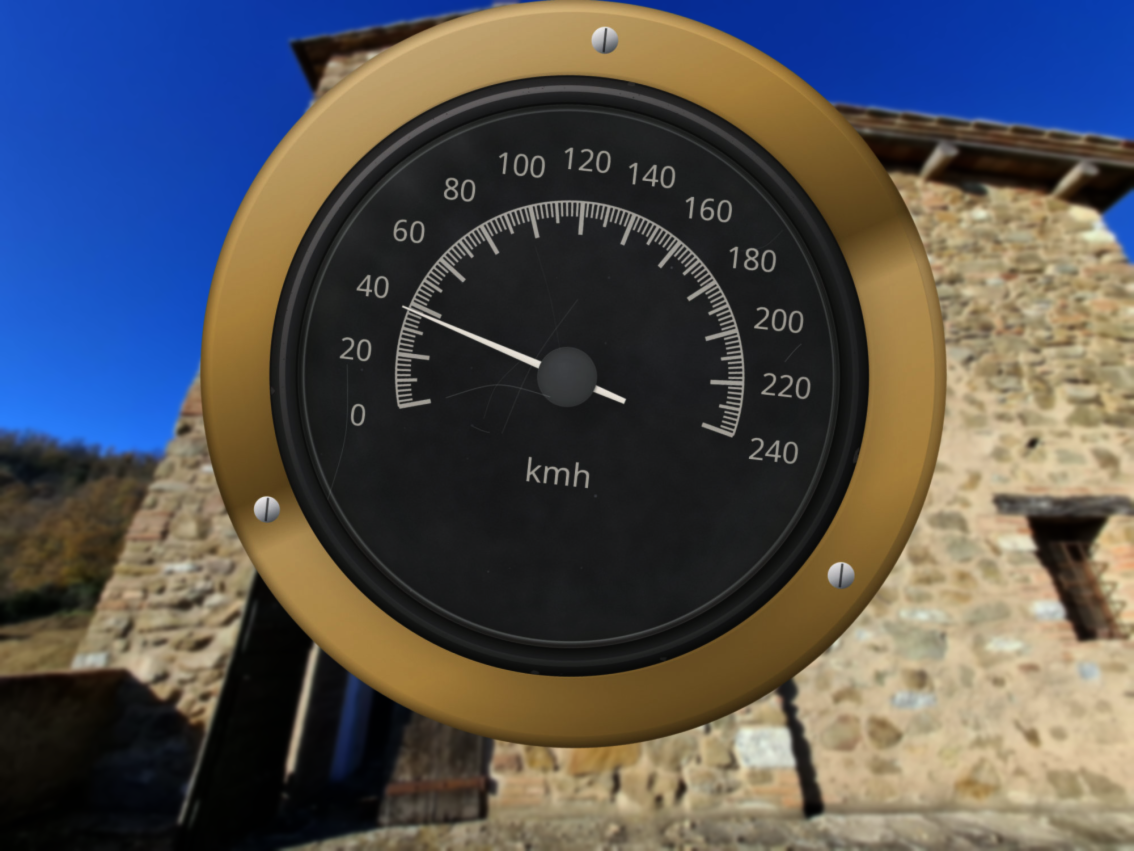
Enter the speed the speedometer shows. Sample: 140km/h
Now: 38km/h
